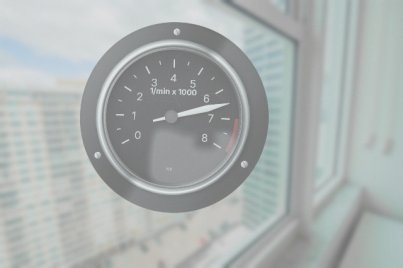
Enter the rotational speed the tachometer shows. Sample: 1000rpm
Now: 6500rpm
